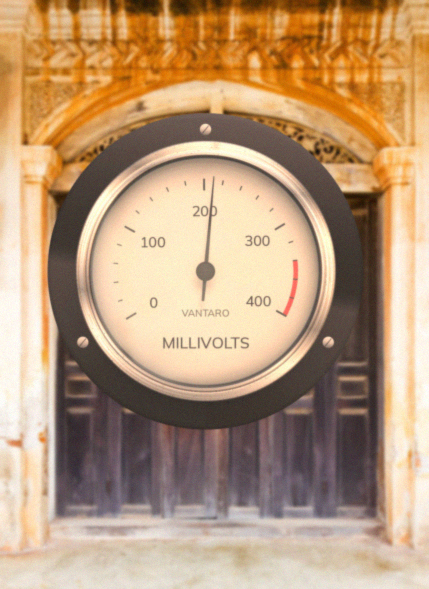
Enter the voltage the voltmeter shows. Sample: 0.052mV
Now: 210mV
